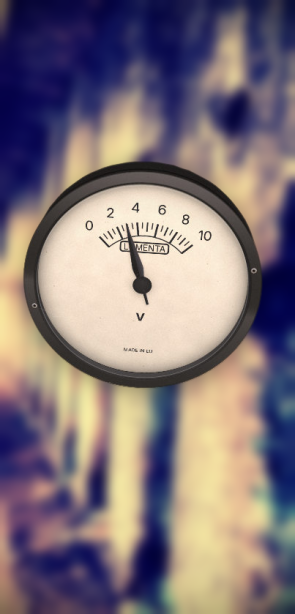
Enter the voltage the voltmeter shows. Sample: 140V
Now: 3V
